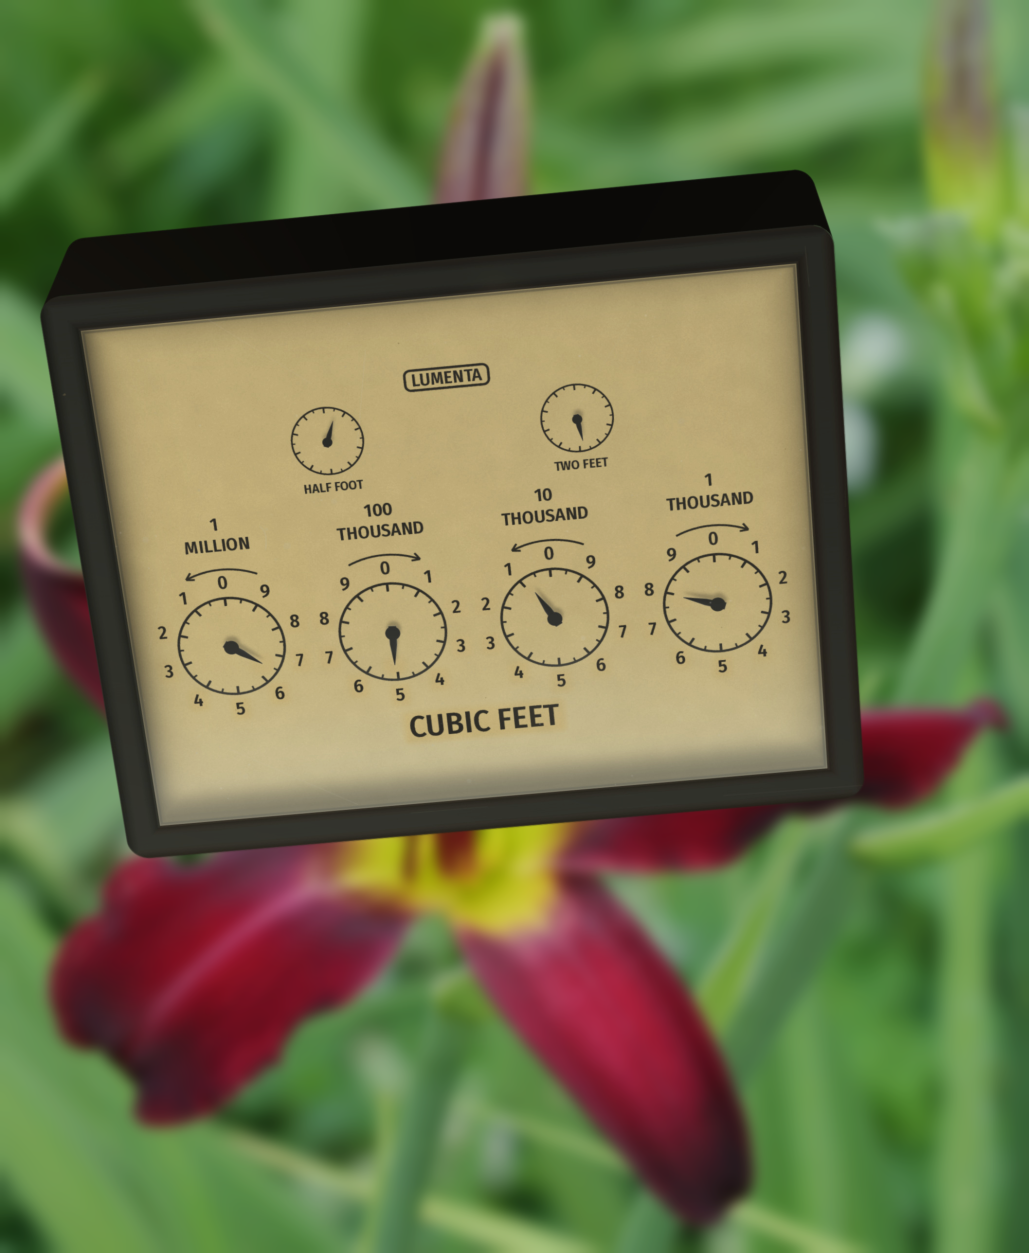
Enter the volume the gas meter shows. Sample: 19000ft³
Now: 650800ft³
